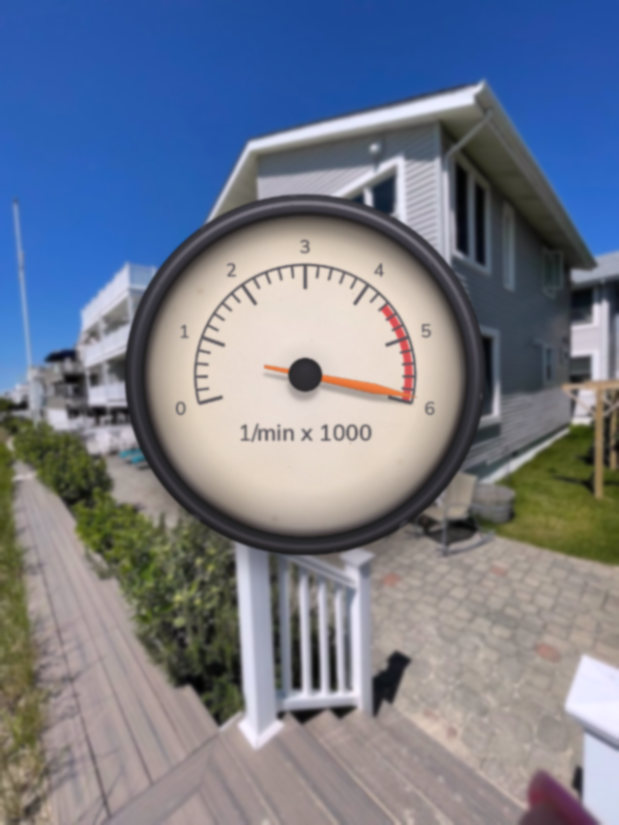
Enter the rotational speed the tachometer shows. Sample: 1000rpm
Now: 5900rpm
